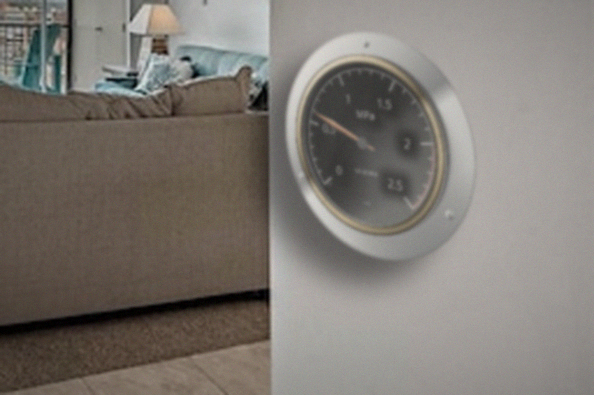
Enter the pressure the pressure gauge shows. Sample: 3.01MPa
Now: 0.6MPa
